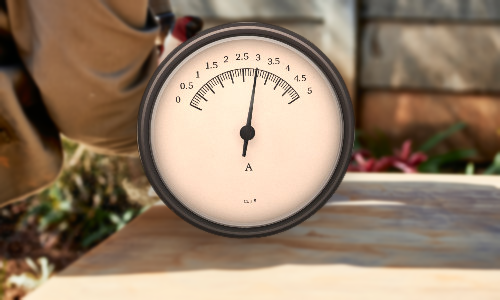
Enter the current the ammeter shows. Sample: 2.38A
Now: 3A
